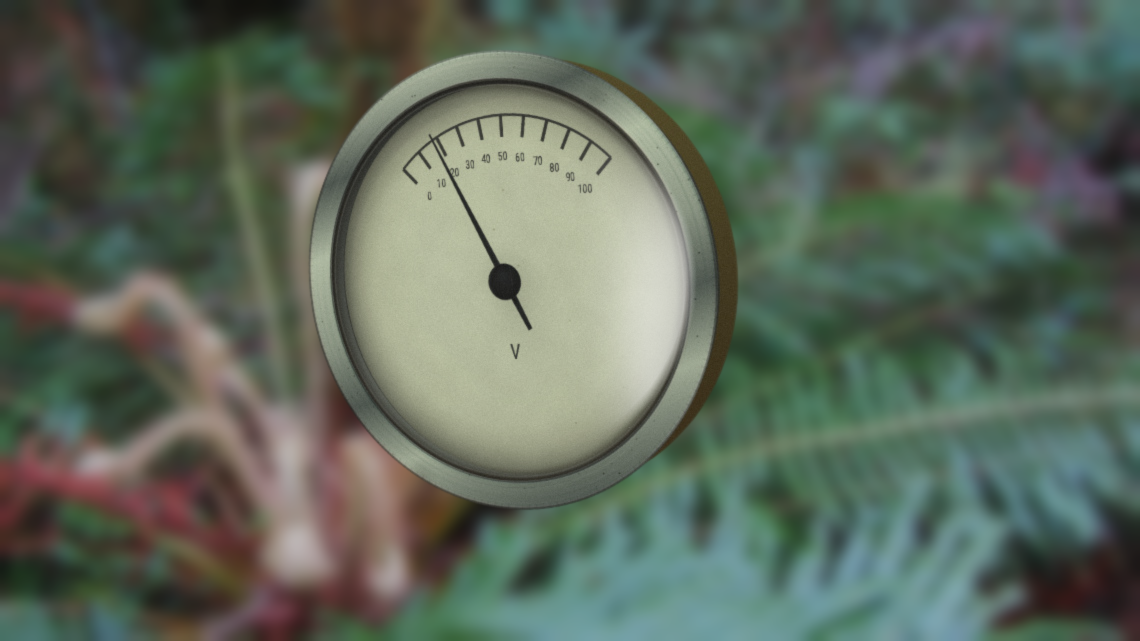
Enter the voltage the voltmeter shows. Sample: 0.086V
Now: 20V
